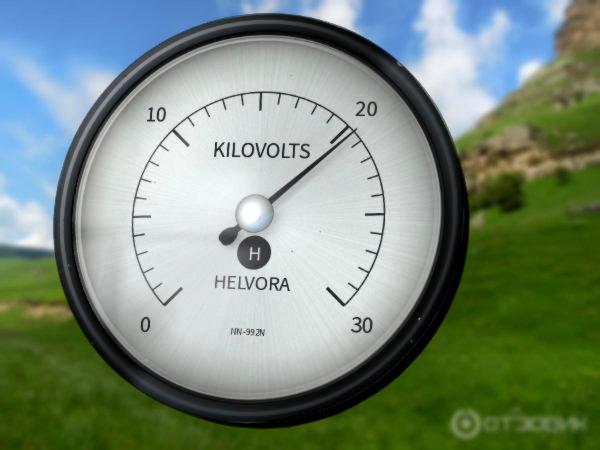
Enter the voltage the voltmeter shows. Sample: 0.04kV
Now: 20.5kV
